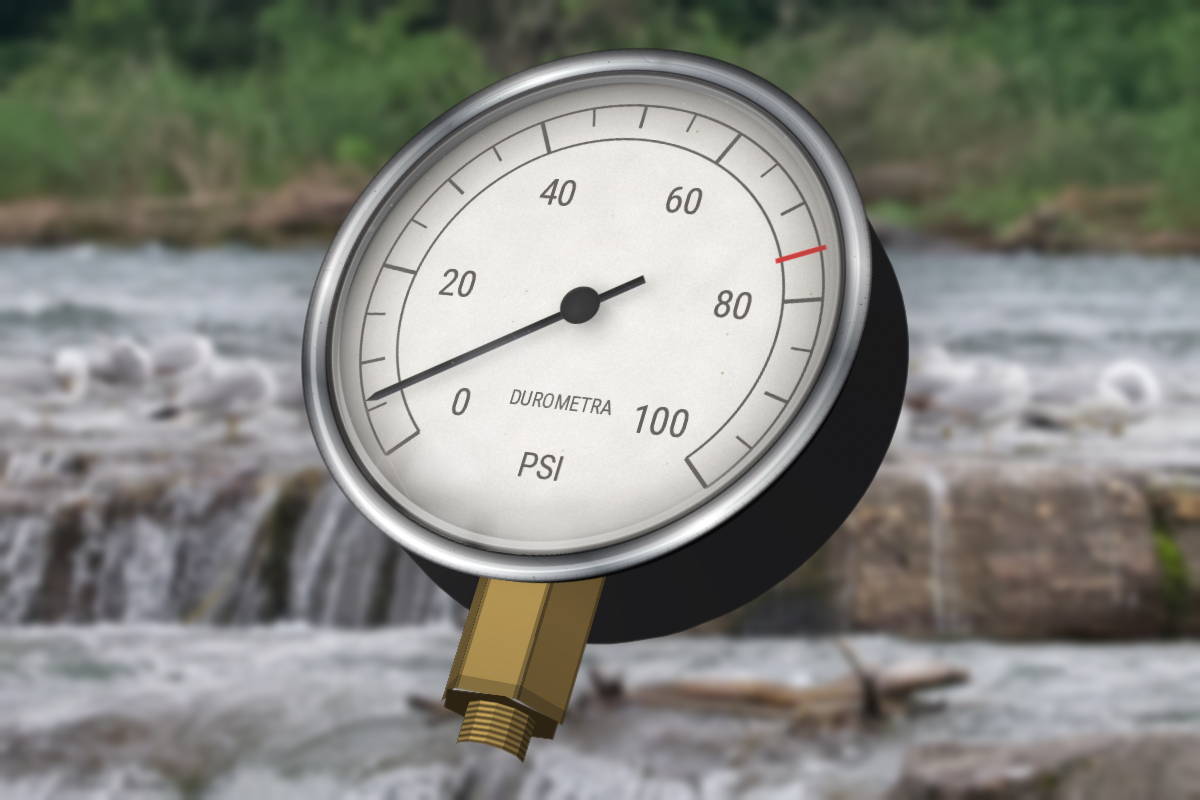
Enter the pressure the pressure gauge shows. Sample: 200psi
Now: 5psi
